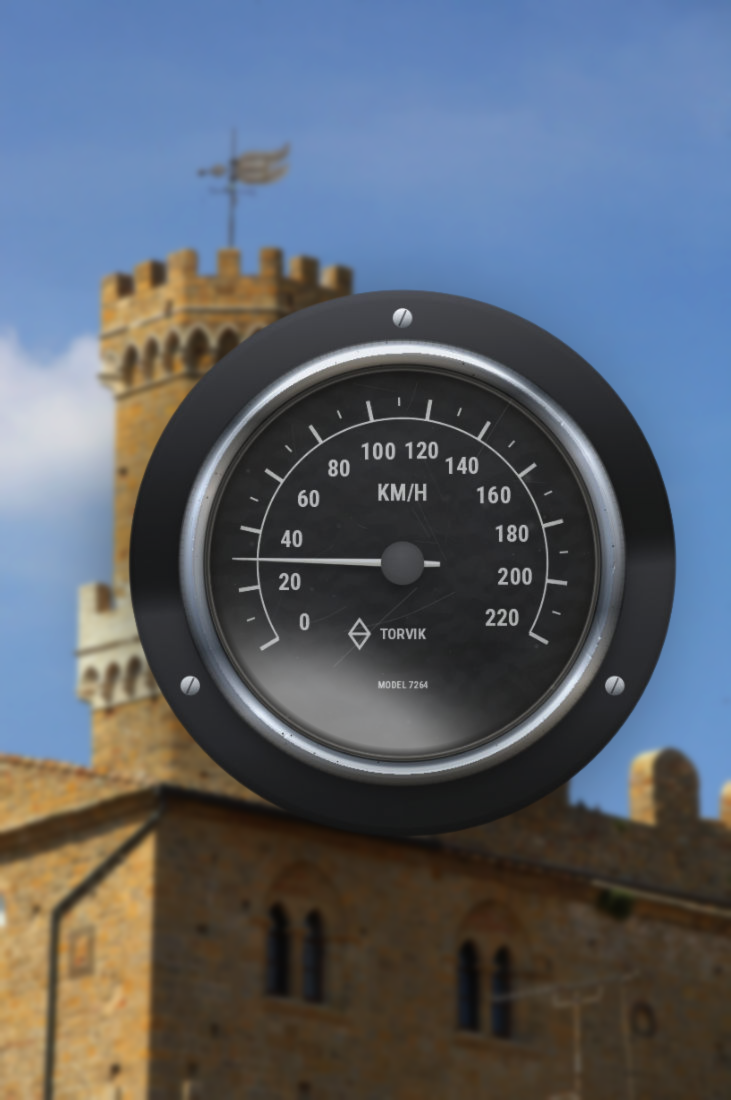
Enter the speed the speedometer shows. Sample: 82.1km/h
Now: 30km/h
